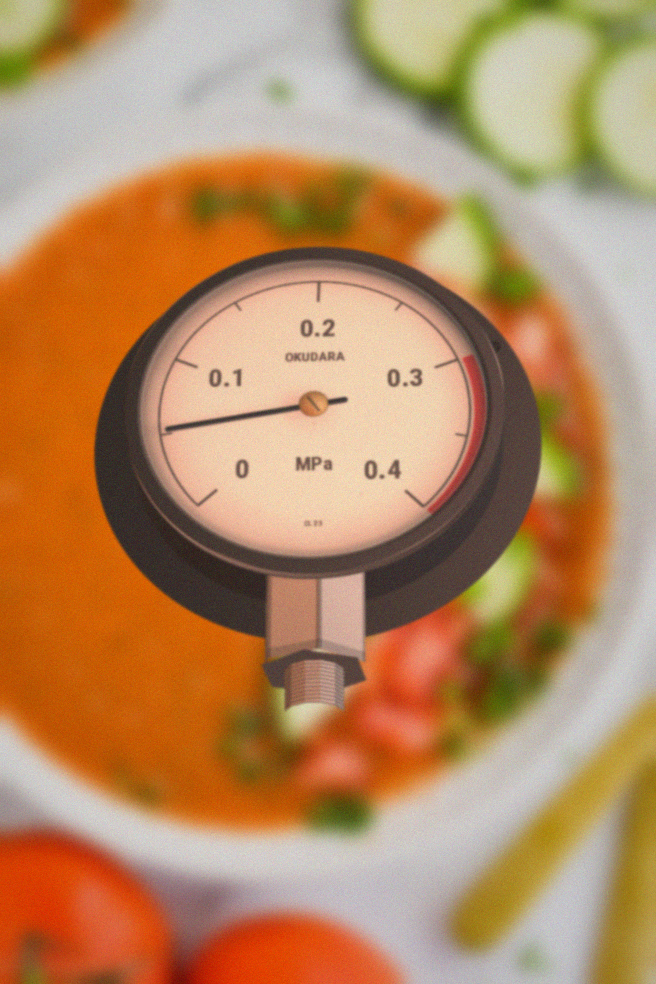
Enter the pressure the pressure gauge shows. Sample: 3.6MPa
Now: 0.05MPa
